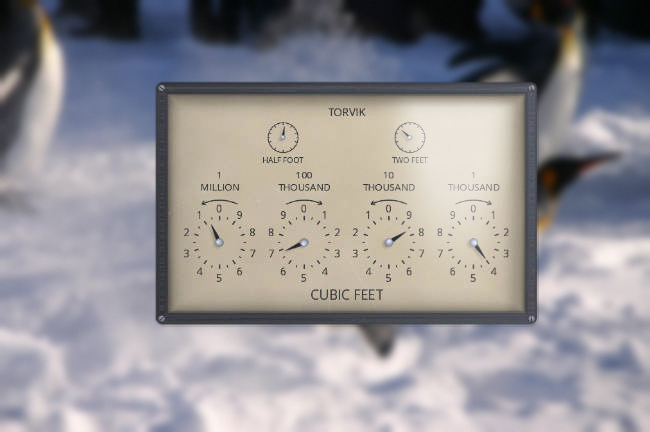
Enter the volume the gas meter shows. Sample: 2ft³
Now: 68400ft³
